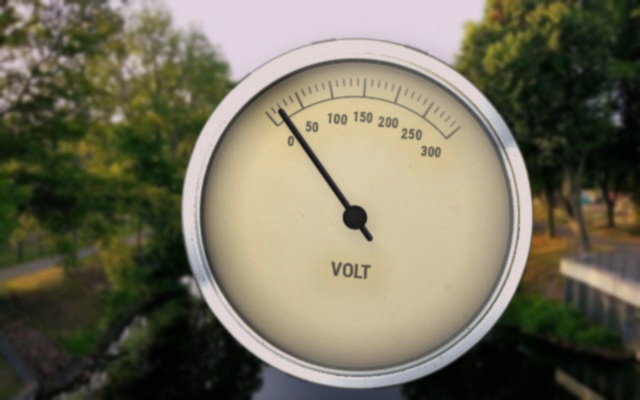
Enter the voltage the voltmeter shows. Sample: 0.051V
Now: 20V
